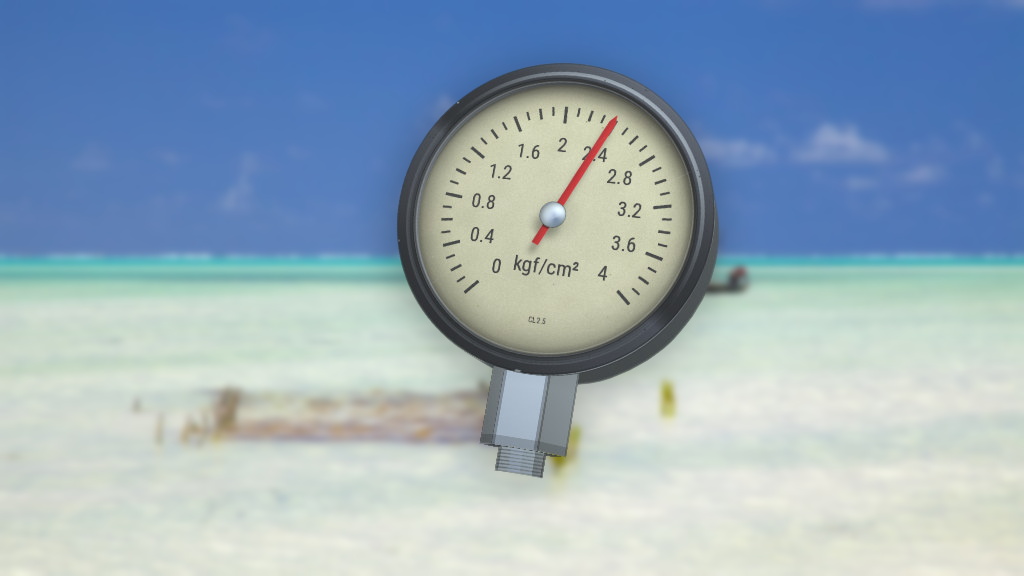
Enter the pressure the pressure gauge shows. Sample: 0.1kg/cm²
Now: 2.4kg/cm²
